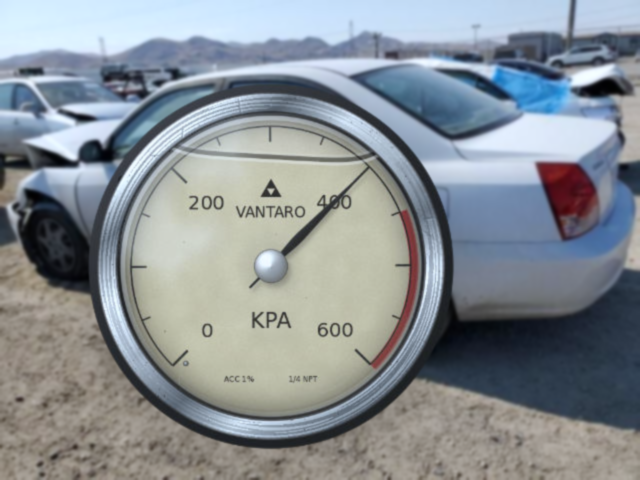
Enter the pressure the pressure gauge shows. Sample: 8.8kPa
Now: 400kPa
